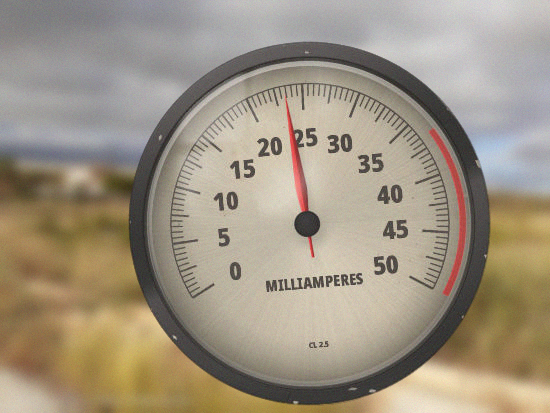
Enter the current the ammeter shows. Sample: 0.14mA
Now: 23.5mA
